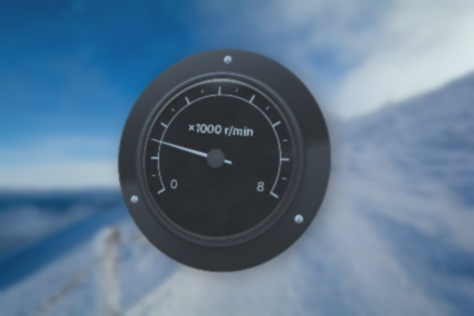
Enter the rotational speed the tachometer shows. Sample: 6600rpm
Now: 1500rpm
